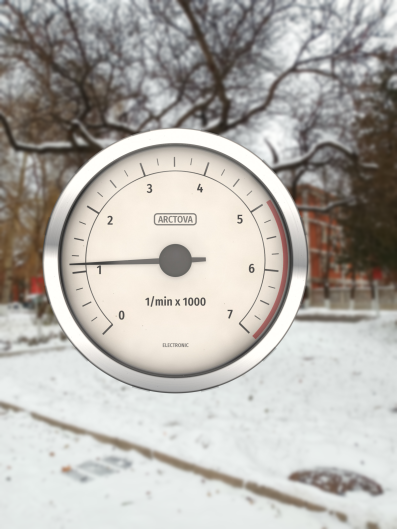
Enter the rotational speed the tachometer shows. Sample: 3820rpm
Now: 1125rpm
